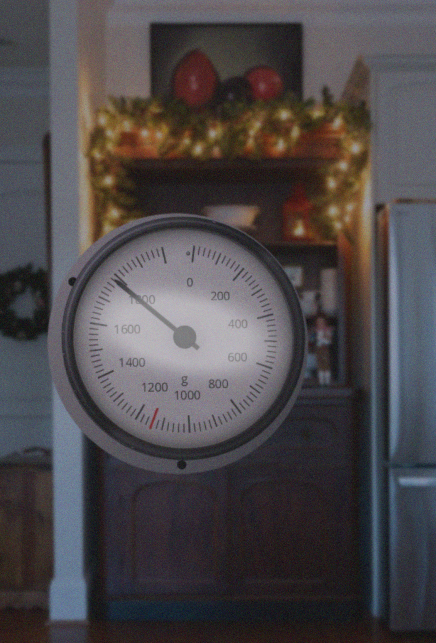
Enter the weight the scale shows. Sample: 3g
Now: 1780g
